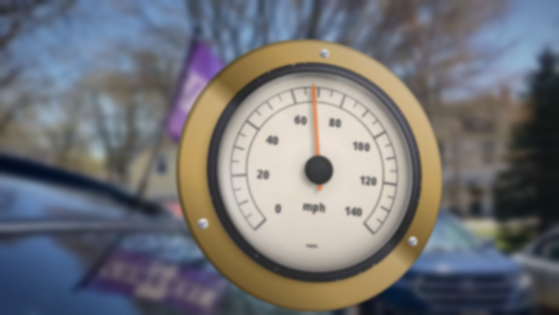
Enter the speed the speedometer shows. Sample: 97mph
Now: 67.5mph
